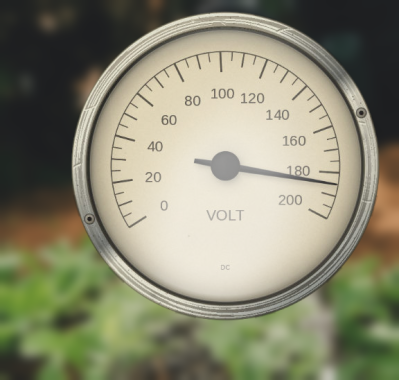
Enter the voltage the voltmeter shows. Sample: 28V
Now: 185V
